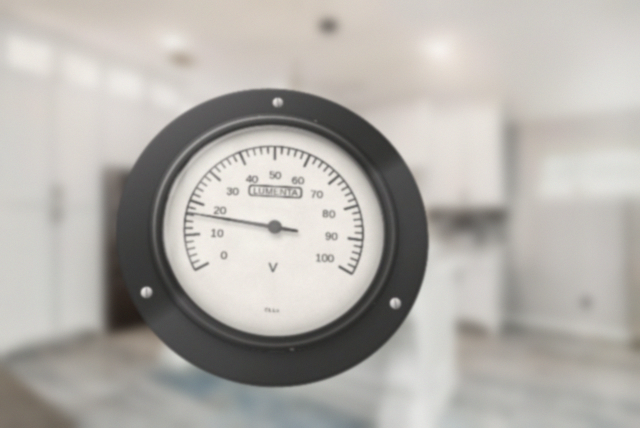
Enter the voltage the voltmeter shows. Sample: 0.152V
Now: 16V
